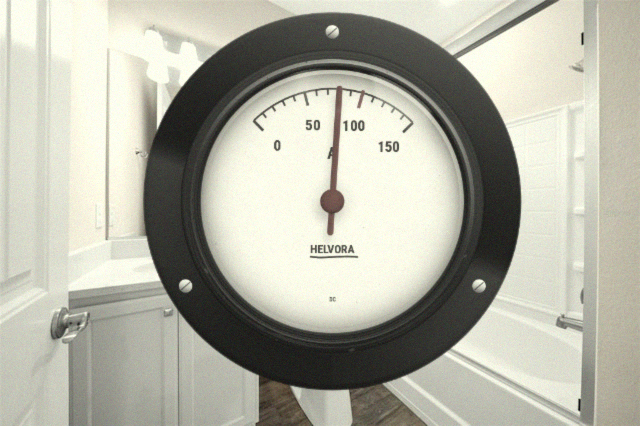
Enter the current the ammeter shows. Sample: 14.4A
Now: 80A
